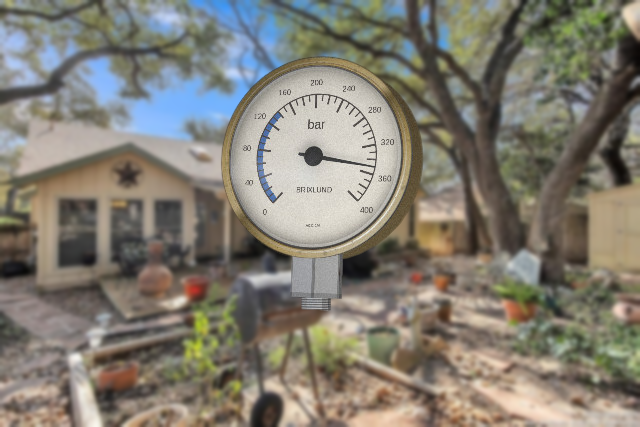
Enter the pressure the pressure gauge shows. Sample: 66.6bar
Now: 350bar
